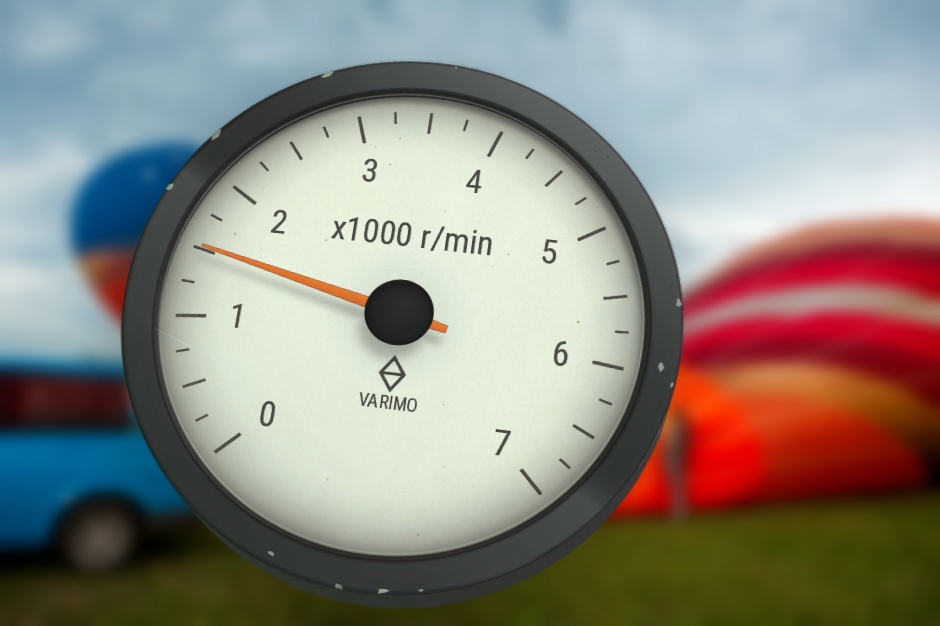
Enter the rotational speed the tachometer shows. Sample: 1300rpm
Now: 1500rpm
